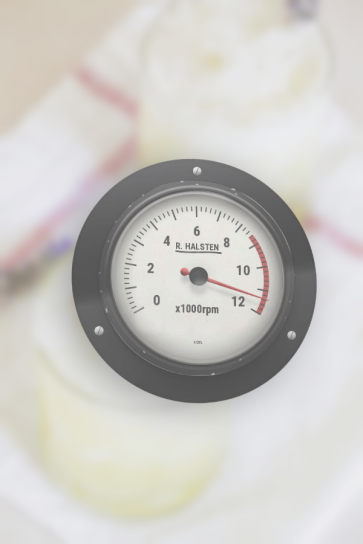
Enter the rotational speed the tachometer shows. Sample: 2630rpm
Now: 11400rpm
